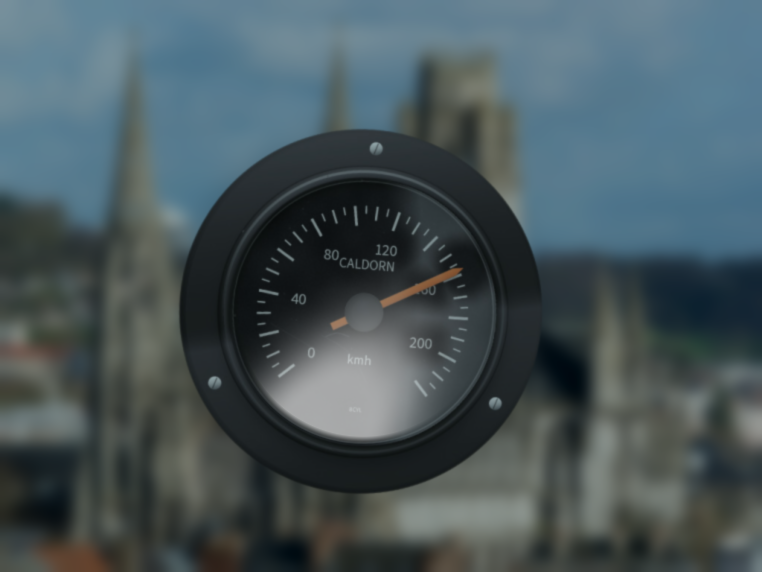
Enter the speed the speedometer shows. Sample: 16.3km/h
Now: 157.5km/h
